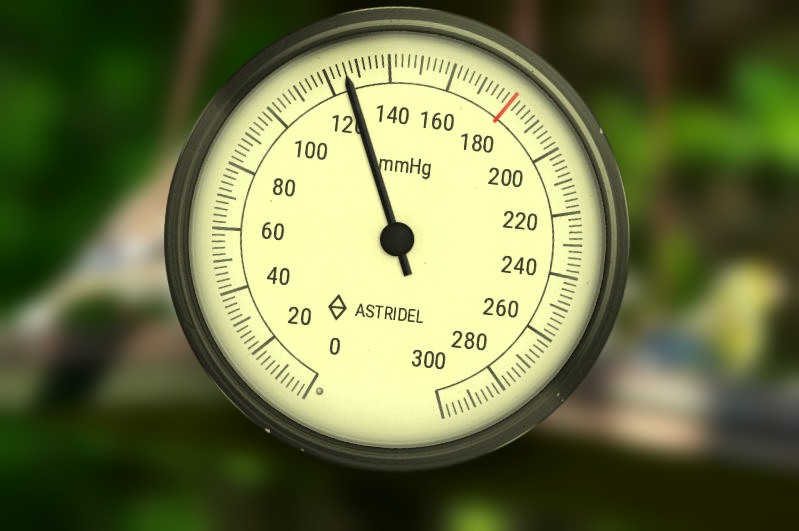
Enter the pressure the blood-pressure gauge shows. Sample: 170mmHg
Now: 126mmHg
